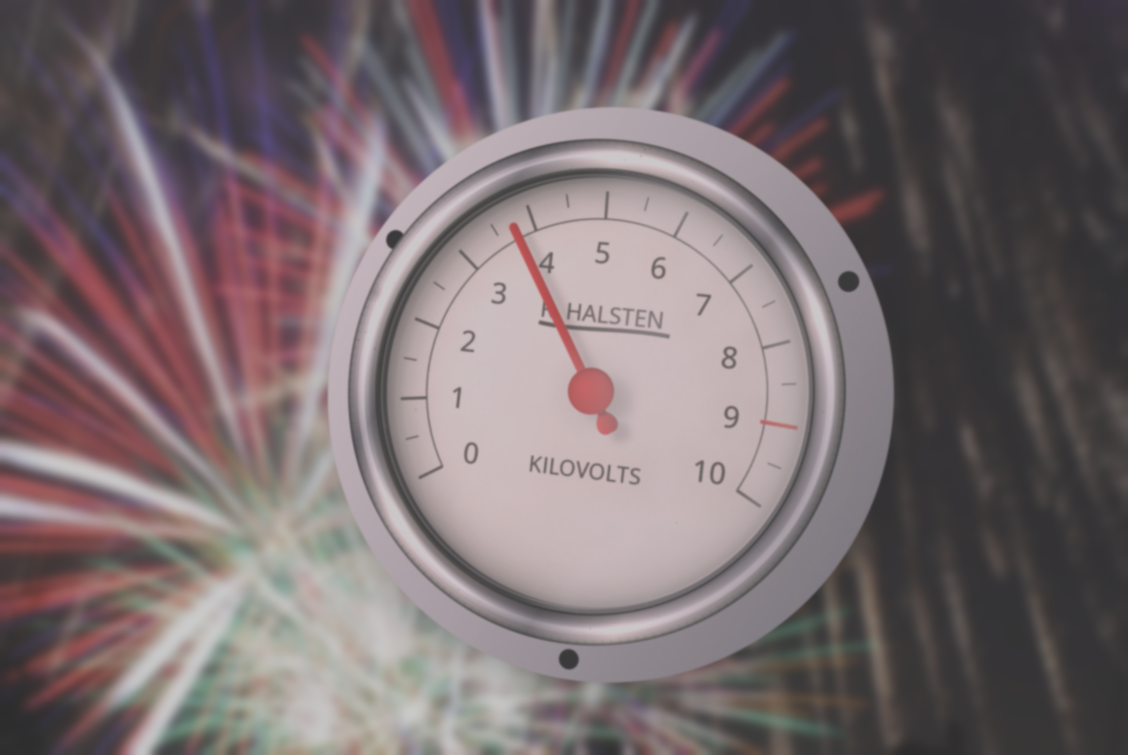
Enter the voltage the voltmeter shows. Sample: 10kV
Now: 3.75kV
